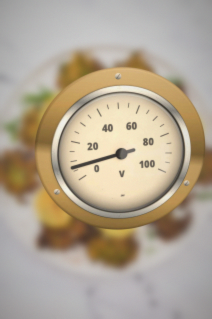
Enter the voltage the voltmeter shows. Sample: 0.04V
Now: 7.5V
